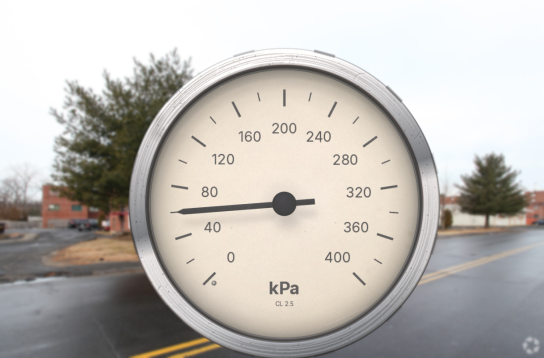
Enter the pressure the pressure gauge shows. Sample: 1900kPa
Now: 60kPa
